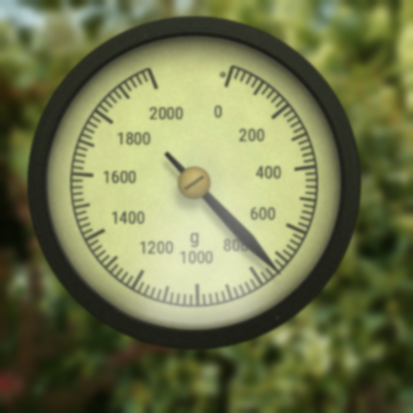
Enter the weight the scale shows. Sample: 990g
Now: 740g
